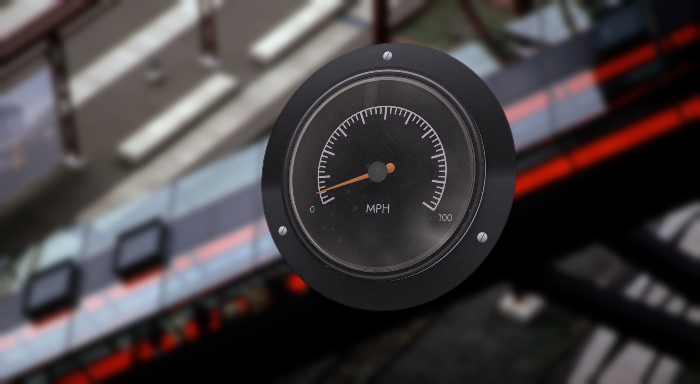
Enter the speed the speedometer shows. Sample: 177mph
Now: 4mph
